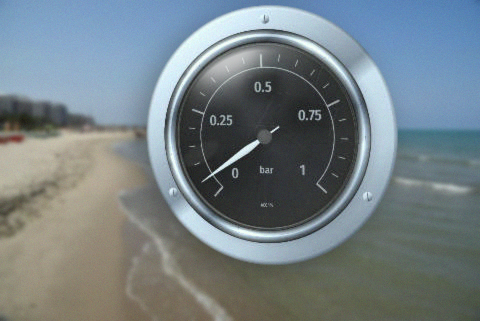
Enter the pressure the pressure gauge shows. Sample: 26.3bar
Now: 0.05bar
